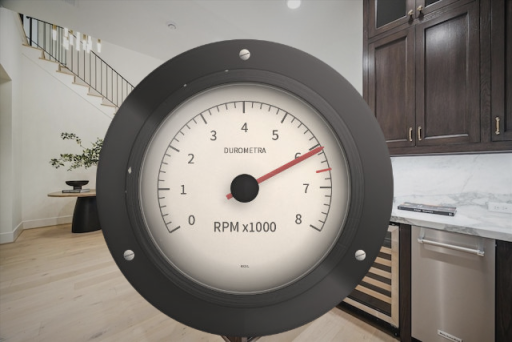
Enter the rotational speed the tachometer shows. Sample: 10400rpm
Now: 6100rpm
